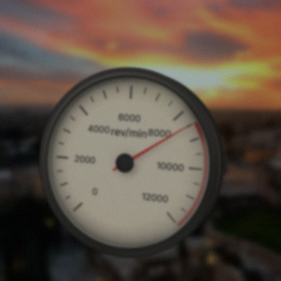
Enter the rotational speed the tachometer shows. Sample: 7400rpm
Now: 8500rpm
